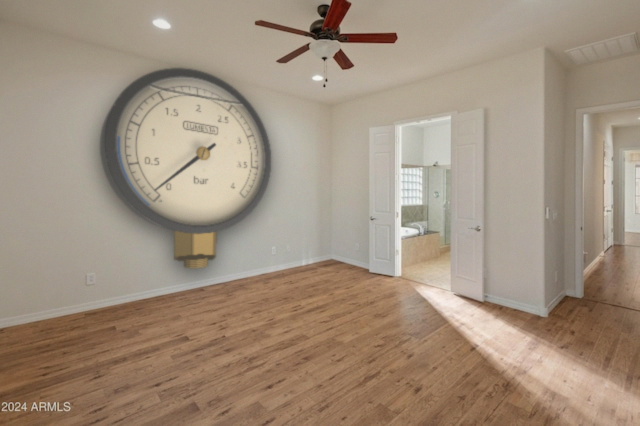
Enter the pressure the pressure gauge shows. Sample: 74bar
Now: 0.1bar
